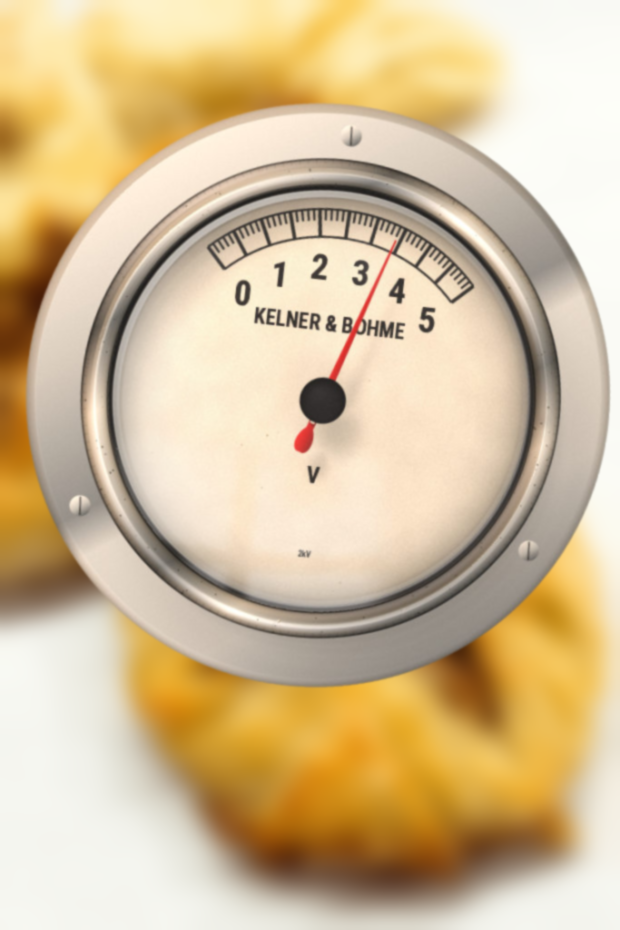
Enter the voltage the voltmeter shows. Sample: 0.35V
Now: 3.4V
